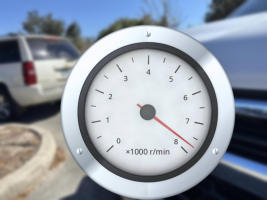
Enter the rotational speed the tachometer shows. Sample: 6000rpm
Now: 7750rpm
